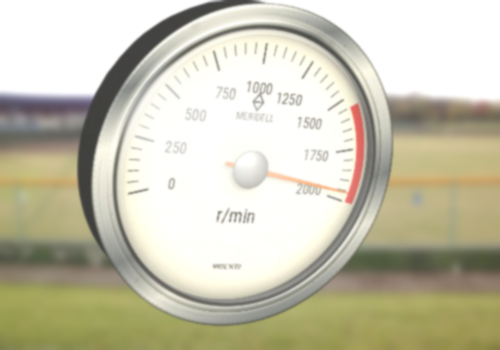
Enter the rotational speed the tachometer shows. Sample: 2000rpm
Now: 1950rpm
